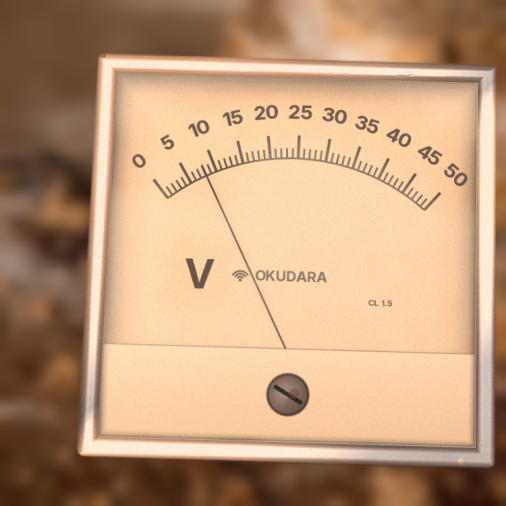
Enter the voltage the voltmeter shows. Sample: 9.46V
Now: 8V
